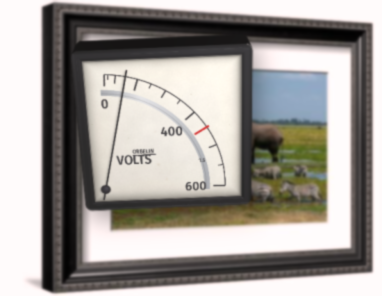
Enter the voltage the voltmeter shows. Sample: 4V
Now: 150V
